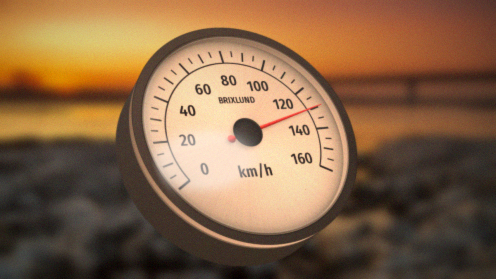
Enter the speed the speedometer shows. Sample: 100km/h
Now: 130km/h
